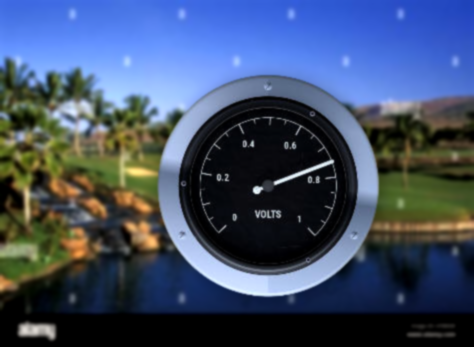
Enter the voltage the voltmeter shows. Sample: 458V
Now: 0.75V
